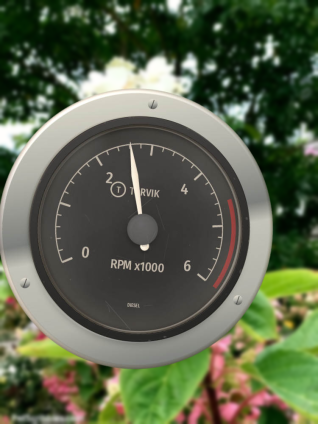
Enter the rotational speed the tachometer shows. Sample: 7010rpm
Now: 2600rpm
